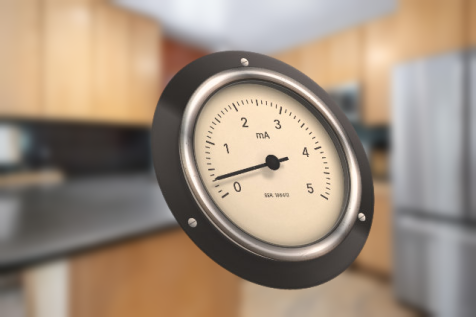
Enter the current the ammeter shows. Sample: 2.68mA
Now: 0.3mA
